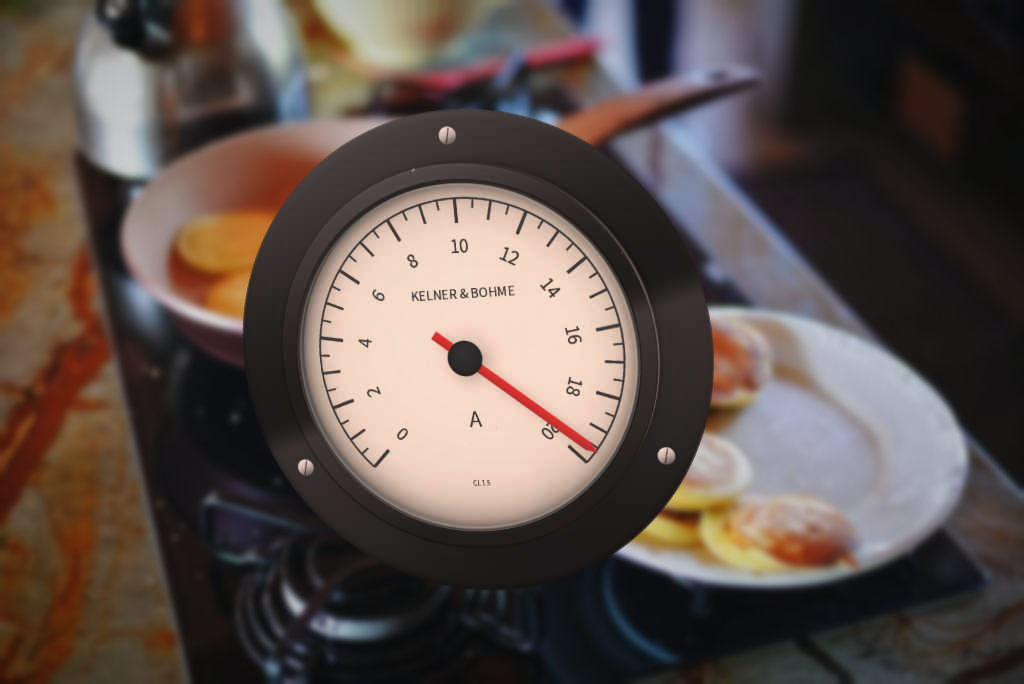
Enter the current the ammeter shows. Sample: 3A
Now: 19.5A
